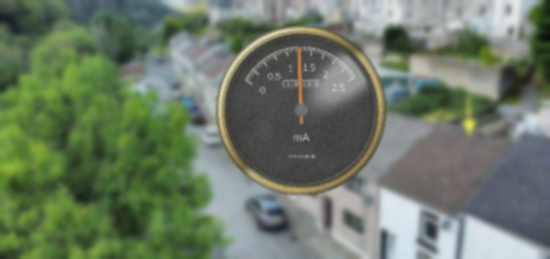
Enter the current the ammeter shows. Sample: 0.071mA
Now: 1.25mA
